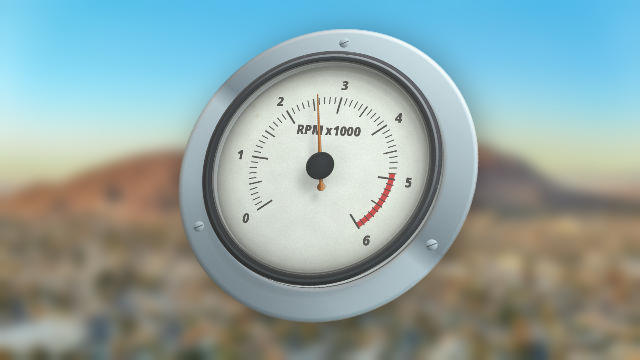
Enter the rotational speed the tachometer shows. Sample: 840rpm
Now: 2600rpm
